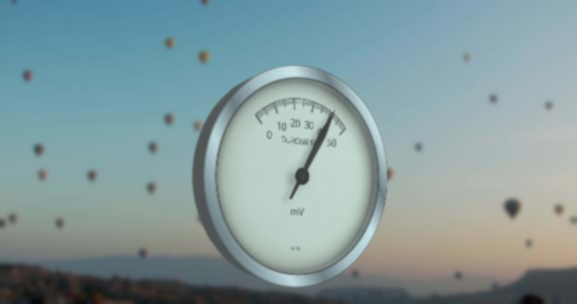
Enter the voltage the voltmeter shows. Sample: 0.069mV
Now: 40mV
